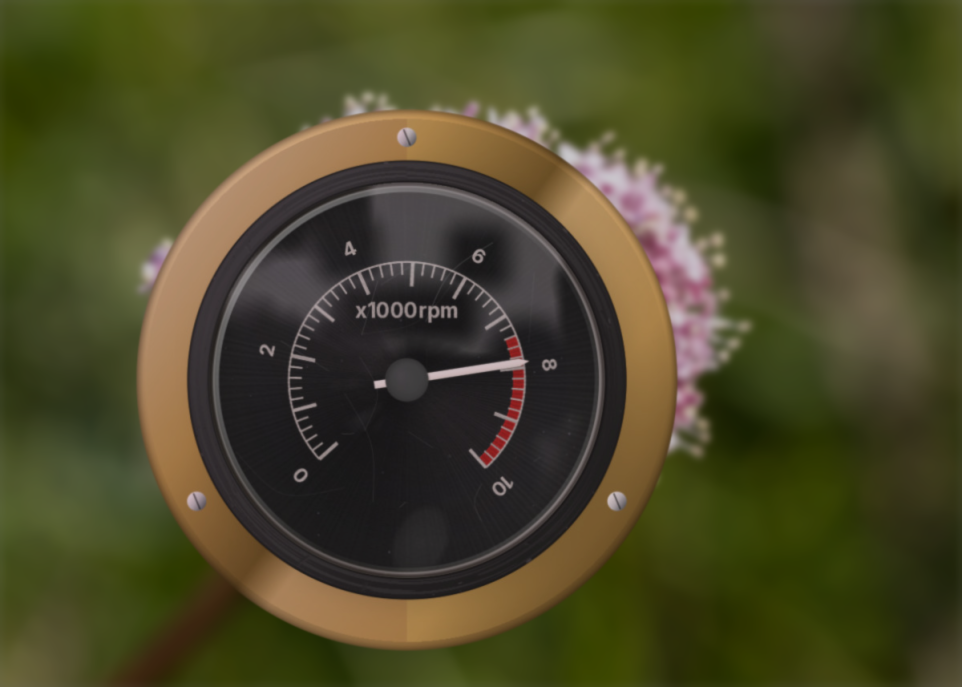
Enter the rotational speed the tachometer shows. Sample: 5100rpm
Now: 7900rpm
